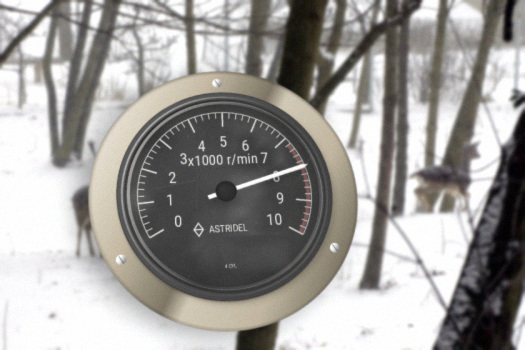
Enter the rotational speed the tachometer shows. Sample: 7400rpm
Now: 8000rpm
